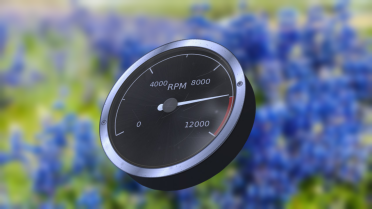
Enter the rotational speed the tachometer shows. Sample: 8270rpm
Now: 10000rpm
